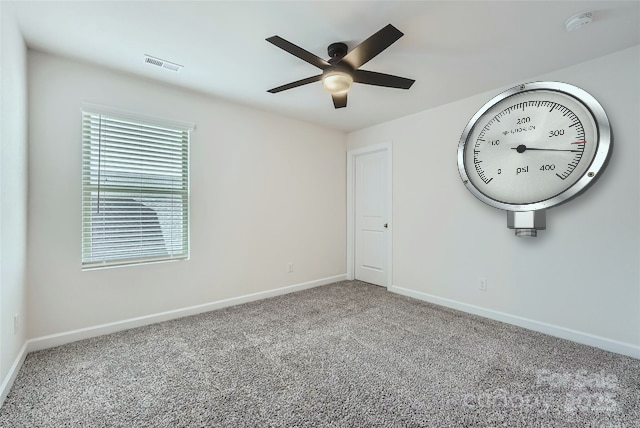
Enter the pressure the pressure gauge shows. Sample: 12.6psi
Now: 350psi
